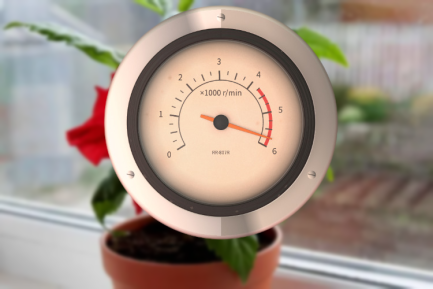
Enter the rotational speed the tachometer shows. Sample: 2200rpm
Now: 5750rpm
